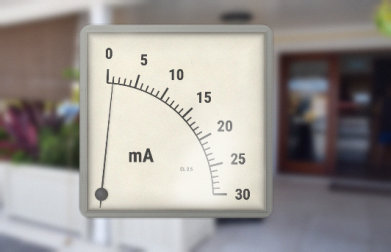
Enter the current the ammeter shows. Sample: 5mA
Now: 1mA
